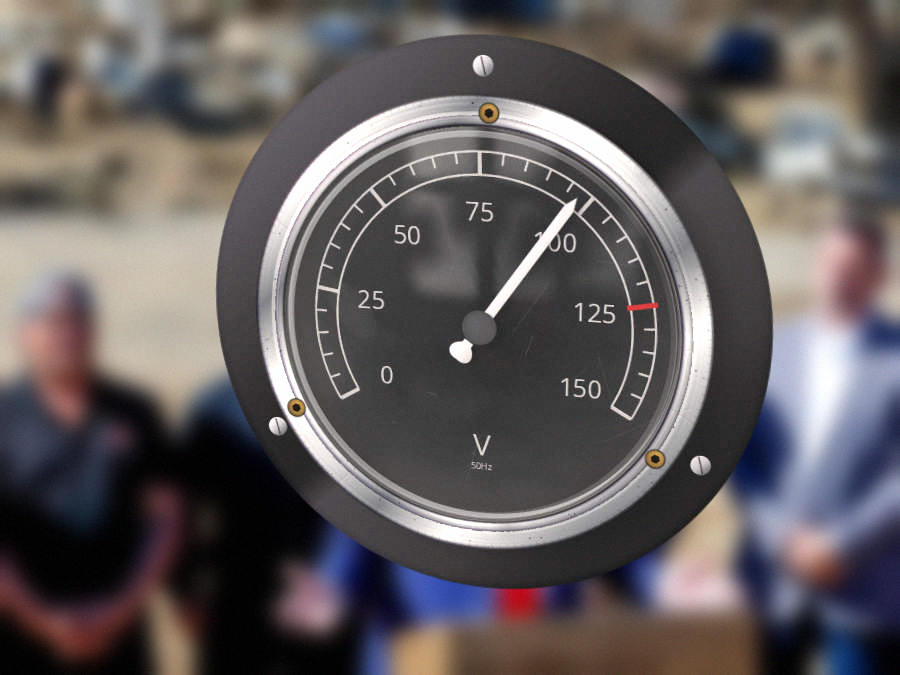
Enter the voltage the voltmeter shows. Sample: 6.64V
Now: 97.5V
